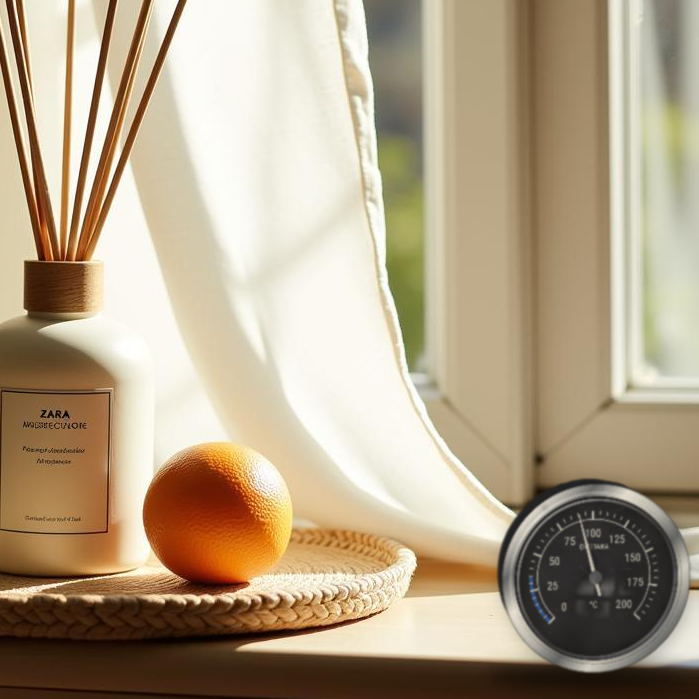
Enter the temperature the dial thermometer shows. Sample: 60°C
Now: 90°C
